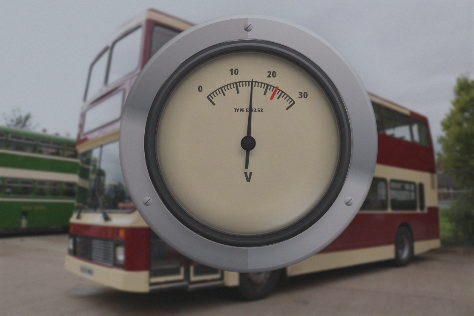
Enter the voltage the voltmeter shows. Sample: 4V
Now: 15V
